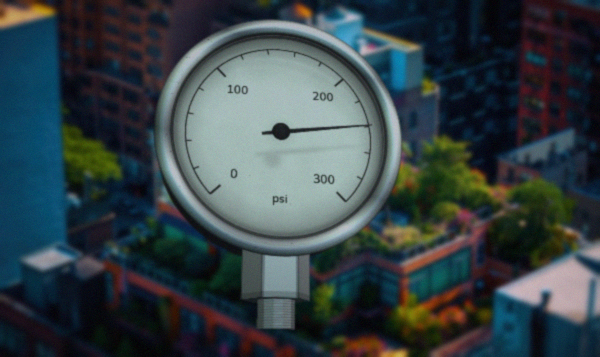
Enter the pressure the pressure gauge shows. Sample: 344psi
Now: 240psi
